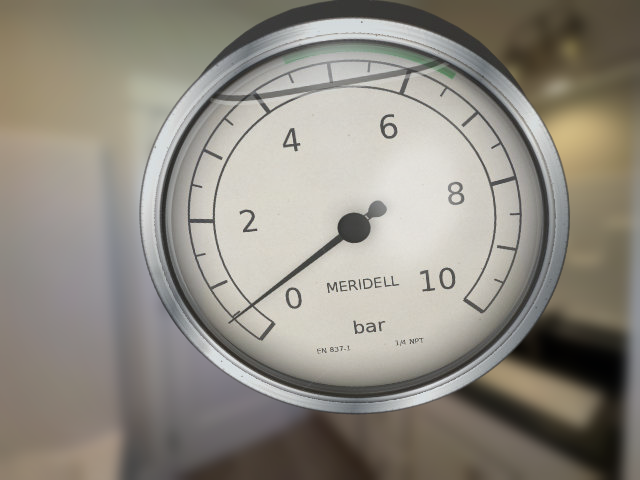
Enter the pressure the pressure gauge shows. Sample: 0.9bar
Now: 0.5bar
